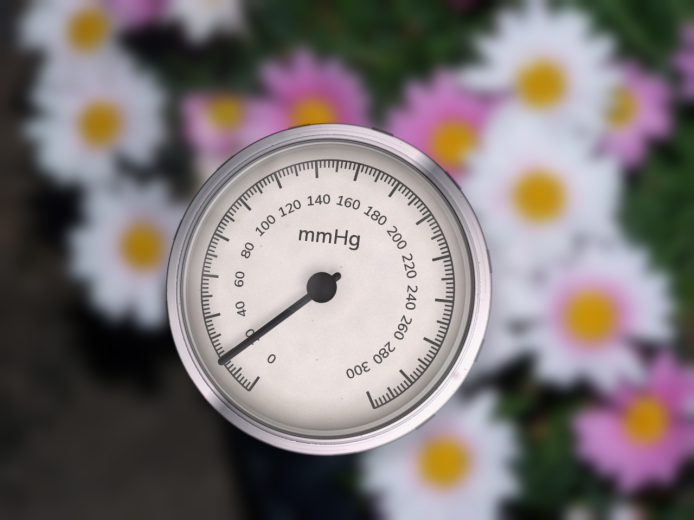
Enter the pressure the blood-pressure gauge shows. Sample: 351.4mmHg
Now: 18mmHg
